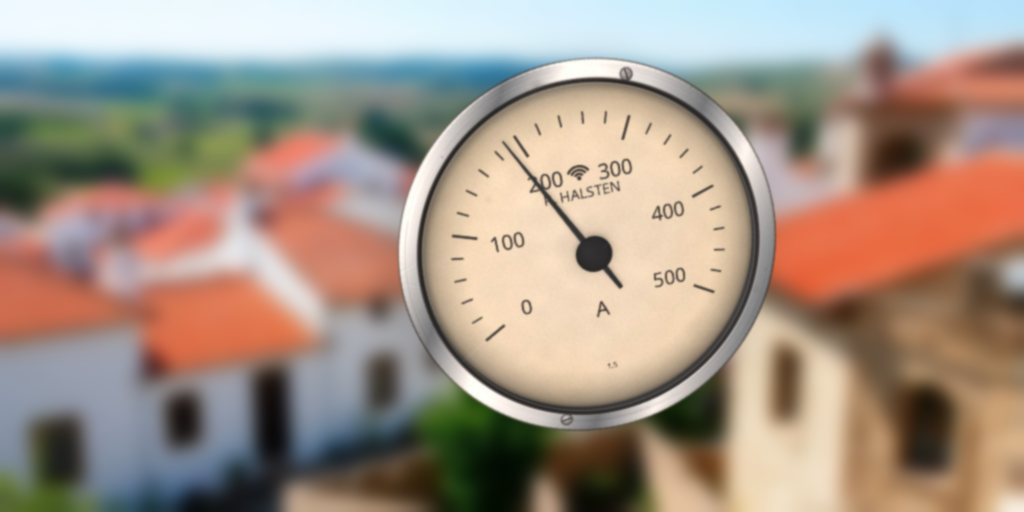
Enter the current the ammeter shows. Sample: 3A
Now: 190A
